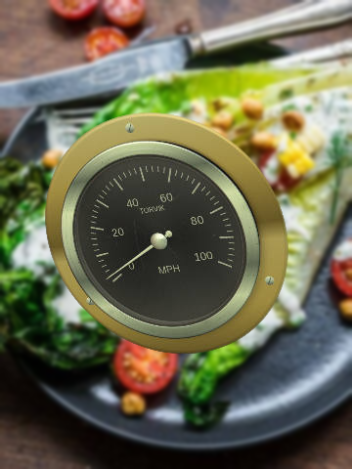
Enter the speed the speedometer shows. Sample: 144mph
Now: 2mph
